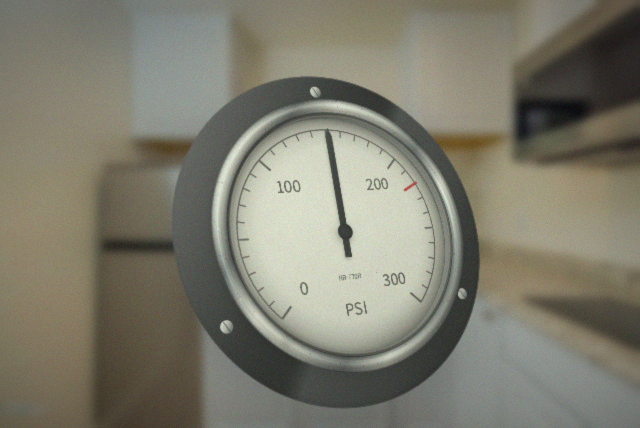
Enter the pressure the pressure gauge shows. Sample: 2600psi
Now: 150psi
